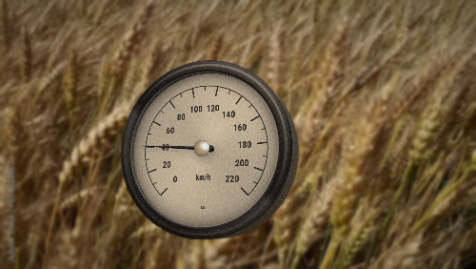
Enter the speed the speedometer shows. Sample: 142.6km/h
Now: 40km/h
